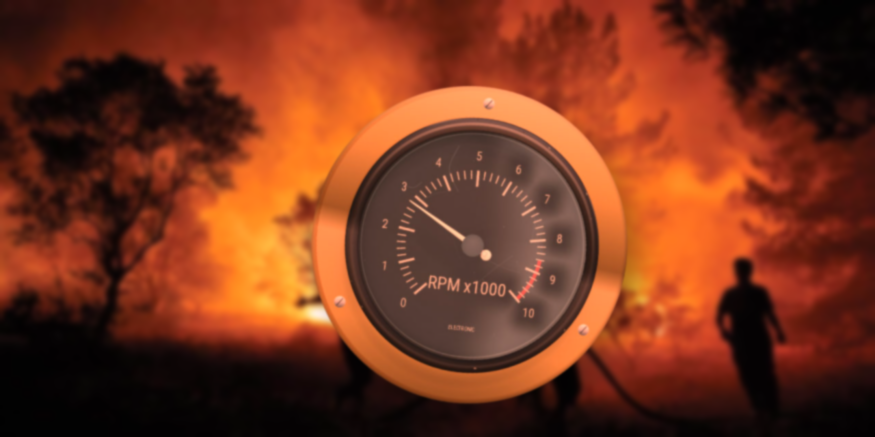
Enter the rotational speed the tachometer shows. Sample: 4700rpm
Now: 2800rpm
